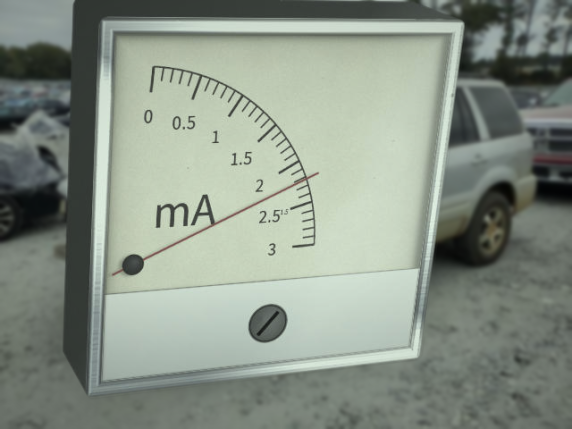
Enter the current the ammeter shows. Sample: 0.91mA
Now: 2.2mA
